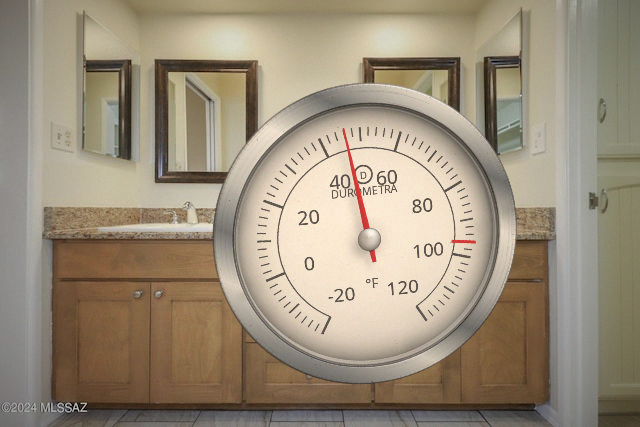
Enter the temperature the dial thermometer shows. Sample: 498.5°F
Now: 46°F
